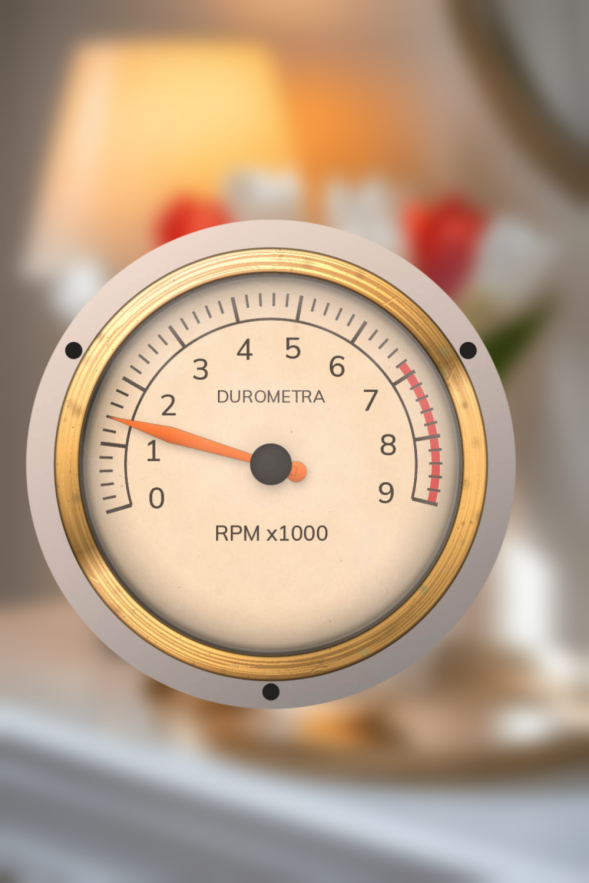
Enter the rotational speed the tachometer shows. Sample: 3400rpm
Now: 1400rpm
